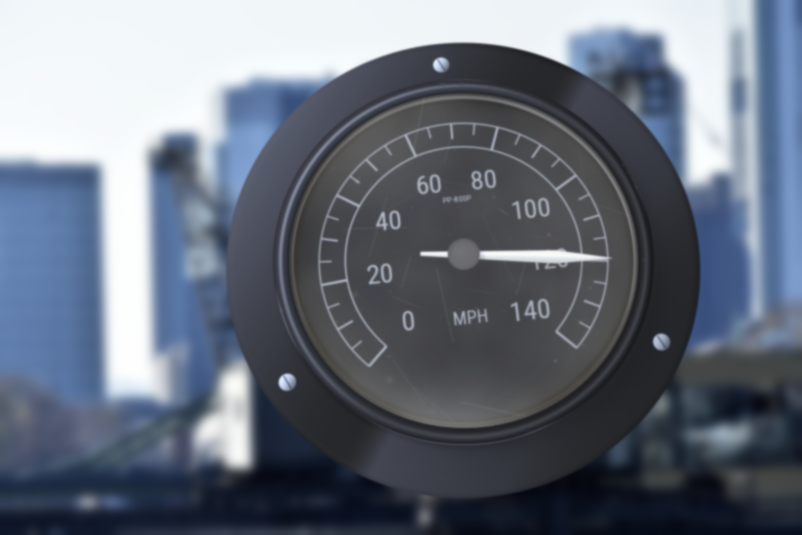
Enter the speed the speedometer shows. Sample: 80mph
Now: 120mph
